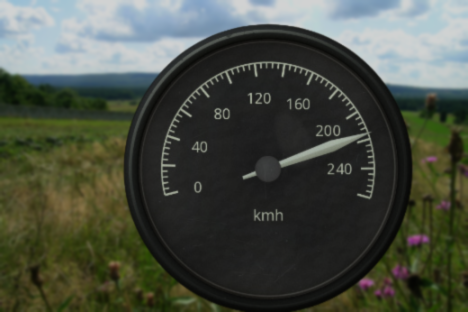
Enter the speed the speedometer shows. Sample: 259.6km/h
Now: 216km/h
